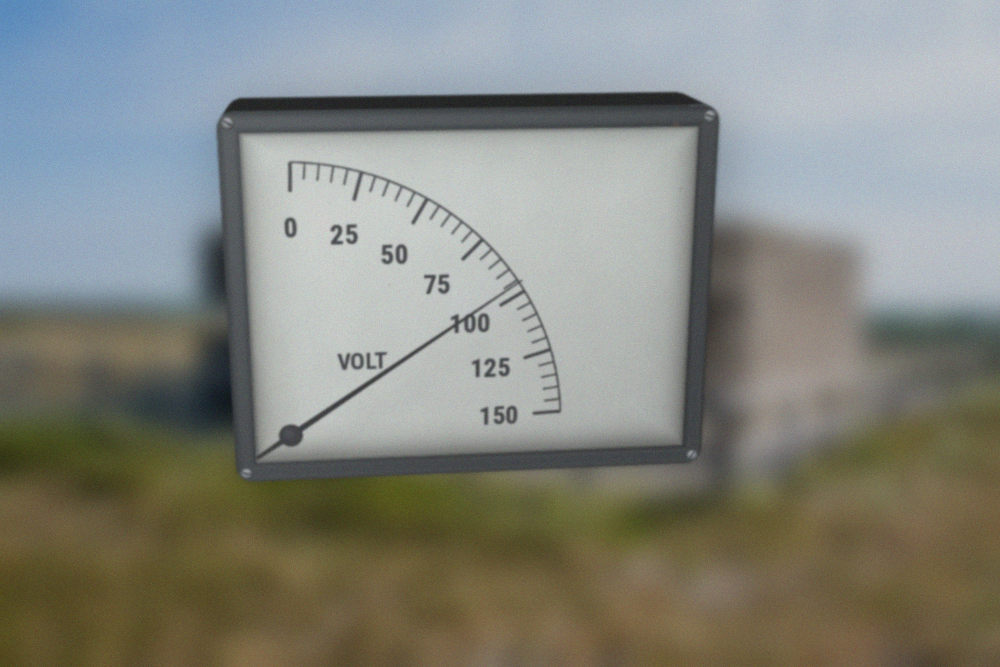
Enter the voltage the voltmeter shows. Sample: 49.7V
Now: 95V
